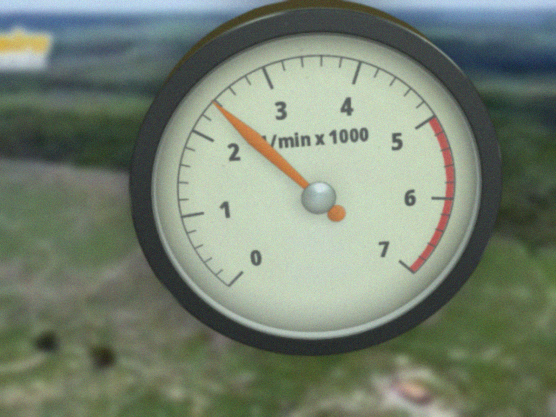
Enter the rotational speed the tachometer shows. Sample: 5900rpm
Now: 2400rpm
